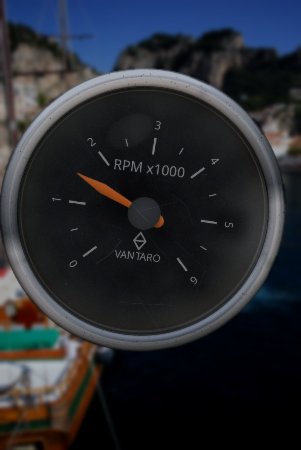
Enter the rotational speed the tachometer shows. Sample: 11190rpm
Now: 1500rpm
